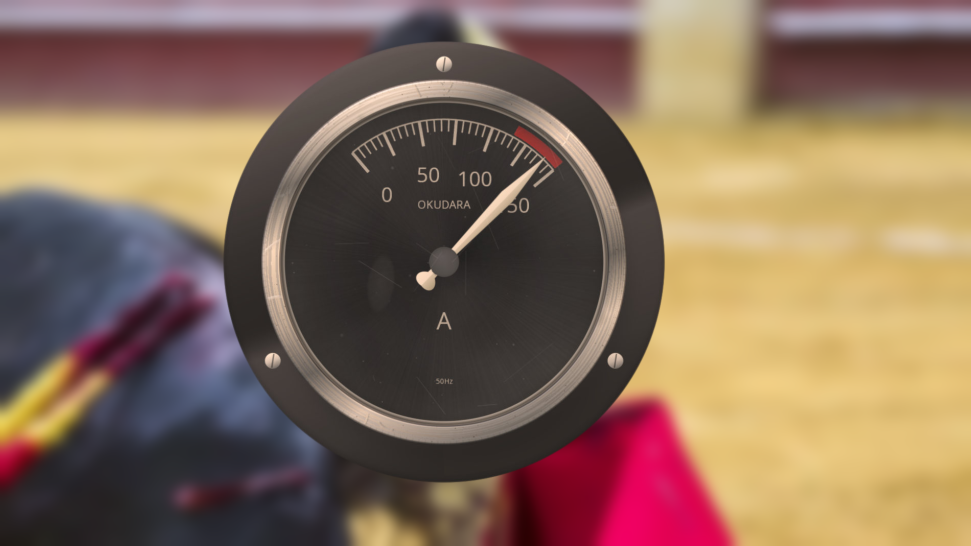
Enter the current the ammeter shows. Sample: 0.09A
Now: 140A
